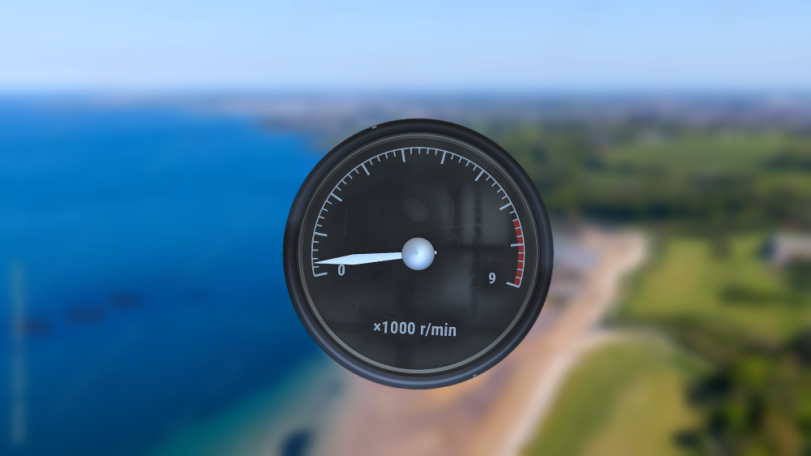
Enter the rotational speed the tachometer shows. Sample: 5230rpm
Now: 300rpm
